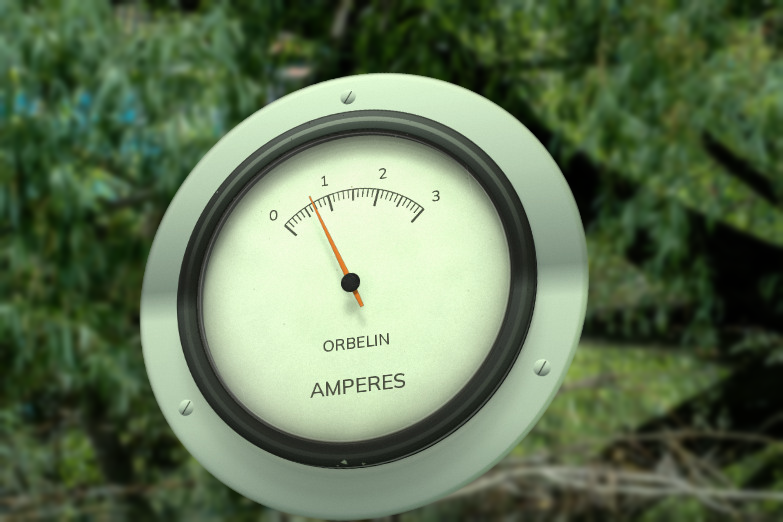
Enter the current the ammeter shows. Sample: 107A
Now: 0.7A
